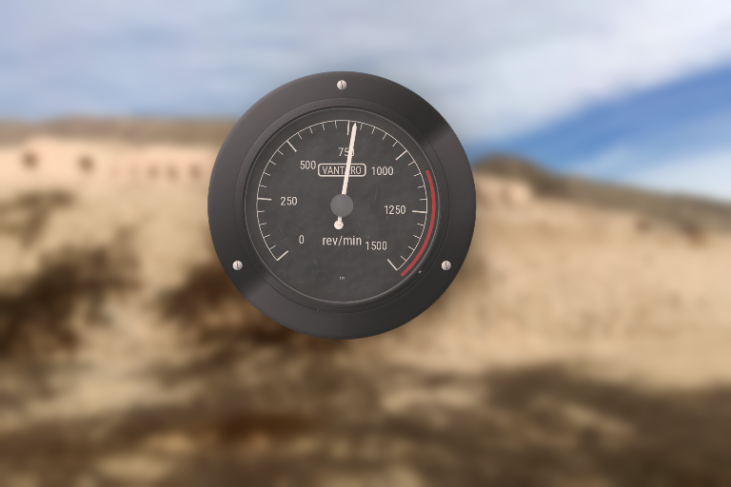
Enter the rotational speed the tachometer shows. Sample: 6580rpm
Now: 775rpm
